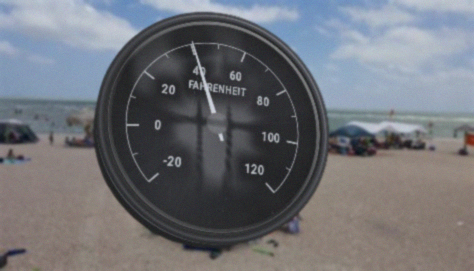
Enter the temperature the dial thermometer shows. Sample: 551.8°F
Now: 40°F
